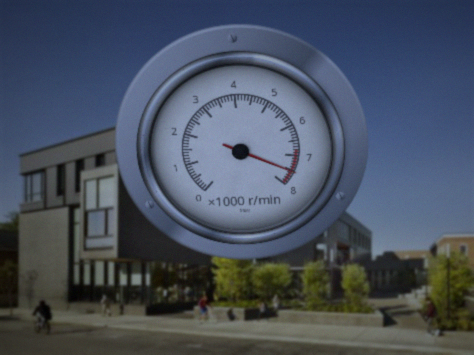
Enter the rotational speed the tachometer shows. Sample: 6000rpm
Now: 7500rpm
